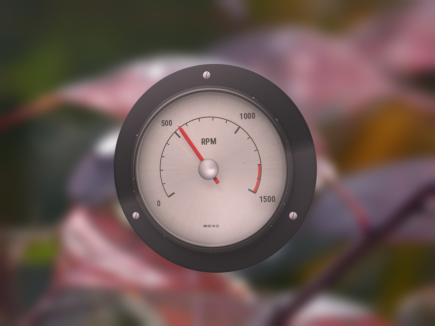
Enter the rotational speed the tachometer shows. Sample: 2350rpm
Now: 550rpm
